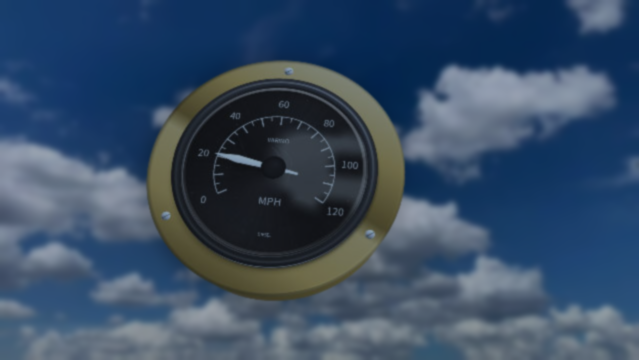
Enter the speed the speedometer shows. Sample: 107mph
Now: 20mph
